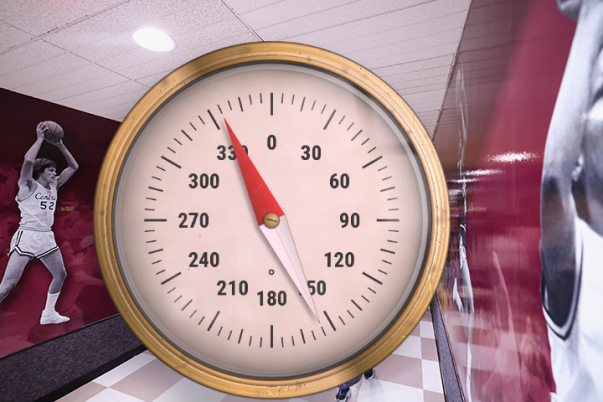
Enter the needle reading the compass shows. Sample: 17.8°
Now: 335°
